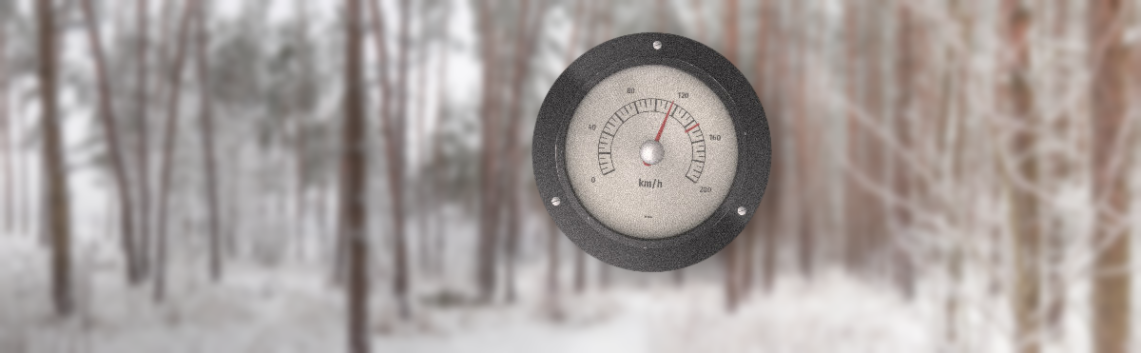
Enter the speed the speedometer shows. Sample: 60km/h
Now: 115km/h
